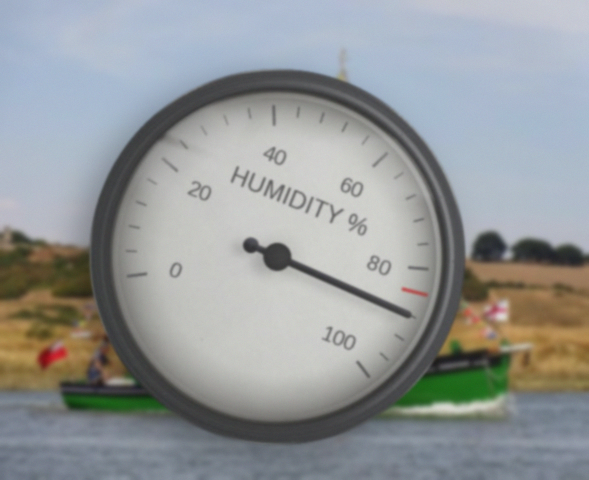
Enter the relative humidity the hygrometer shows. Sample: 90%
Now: 88%
